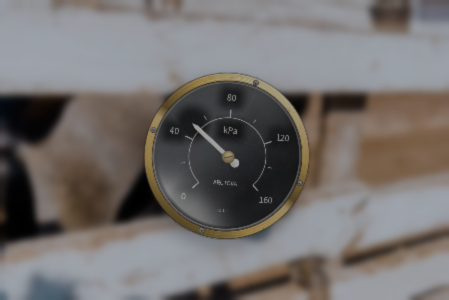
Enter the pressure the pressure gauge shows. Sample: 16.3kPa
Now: 50kPa
